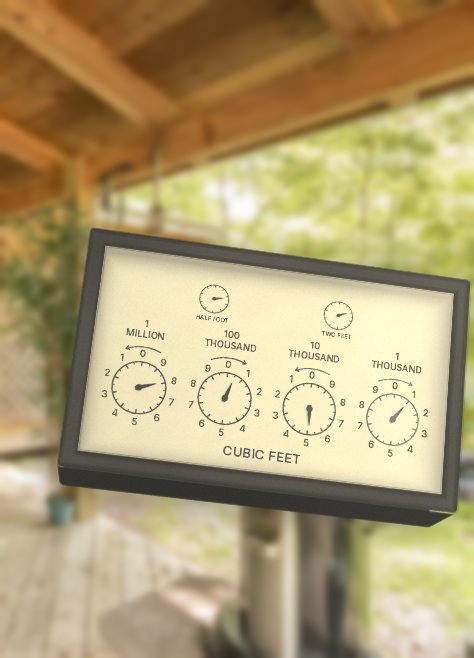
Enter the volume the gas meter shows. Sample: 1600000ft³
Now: 805100ft³
